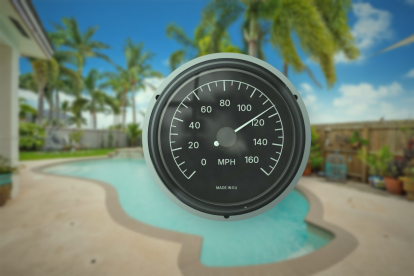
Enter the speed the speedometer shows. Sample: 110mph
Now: 115mph
